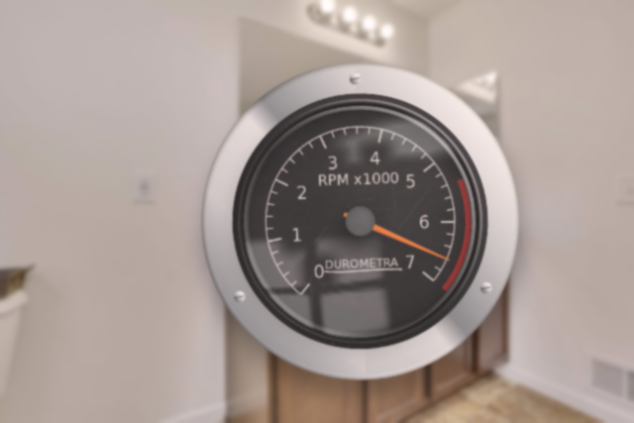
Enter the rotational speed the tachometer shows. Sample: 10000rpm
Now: 6600rpm
